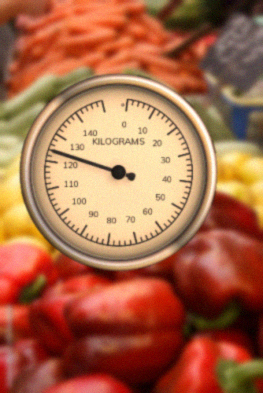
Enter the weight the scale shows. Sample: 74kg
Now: 124kg
